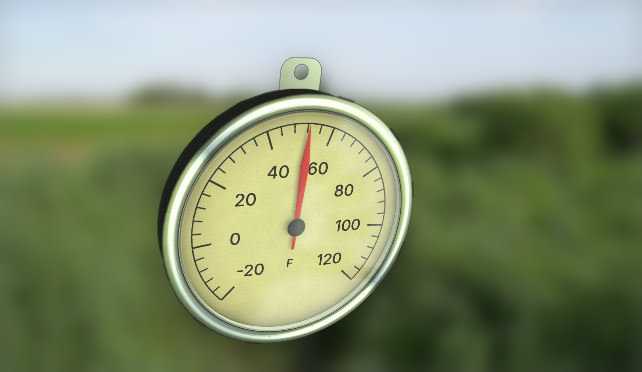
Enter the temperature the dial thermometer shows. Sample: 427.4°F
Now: 52°F
